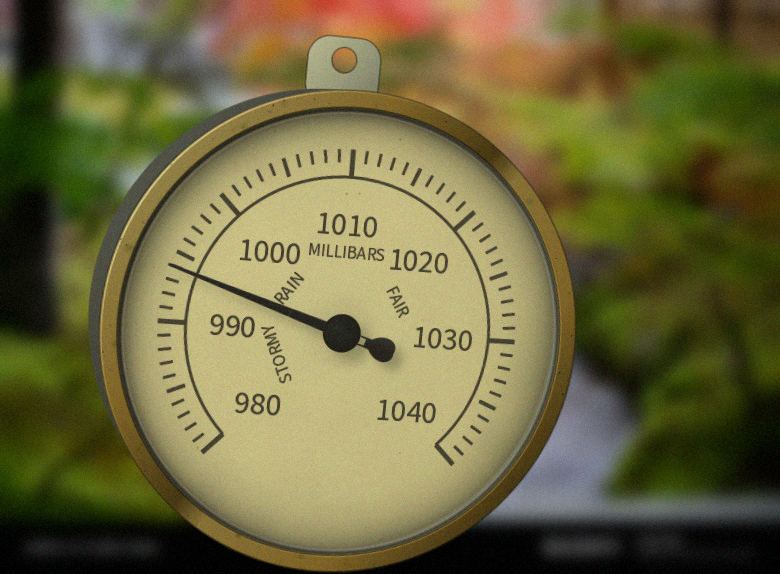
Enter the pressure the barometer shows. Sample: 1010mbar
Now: 994mbar
